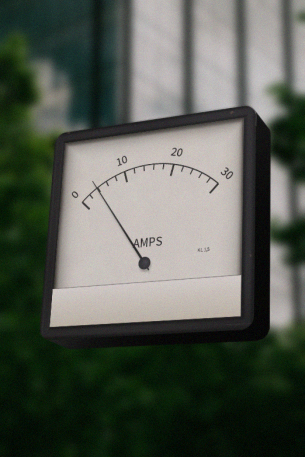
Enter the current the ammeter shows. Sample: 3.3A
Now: 4A
